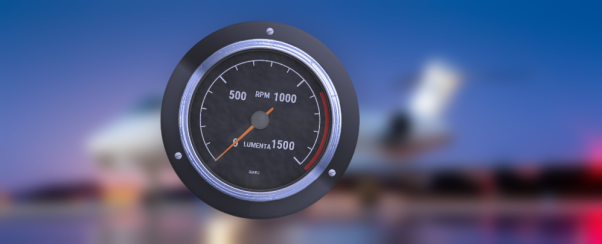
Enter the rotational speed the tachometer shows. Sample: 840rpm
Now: 0rpm
